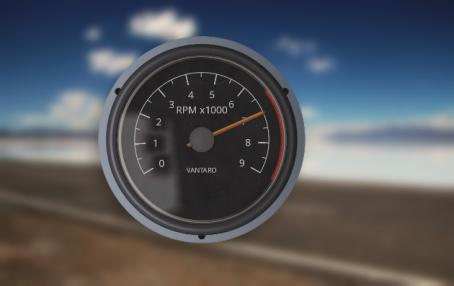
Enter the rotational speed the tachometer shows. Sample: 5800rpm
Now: 7000rpm
